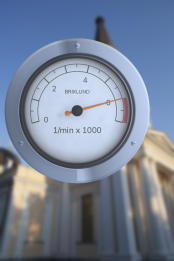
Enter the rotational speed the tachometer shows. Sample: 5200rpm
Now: 6000rpm
